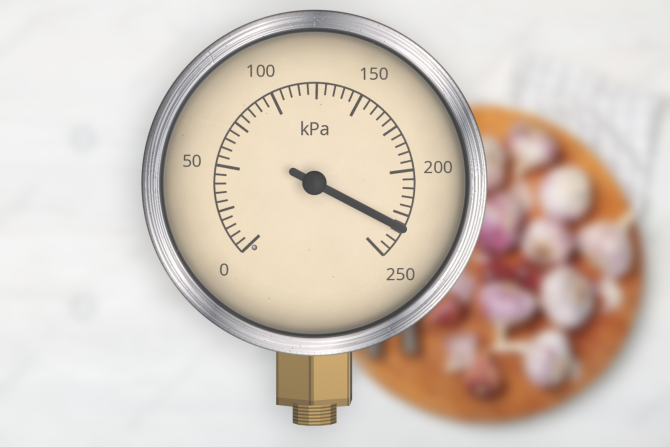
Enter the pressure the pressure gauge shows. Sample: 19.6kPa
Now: 232.5kPa
